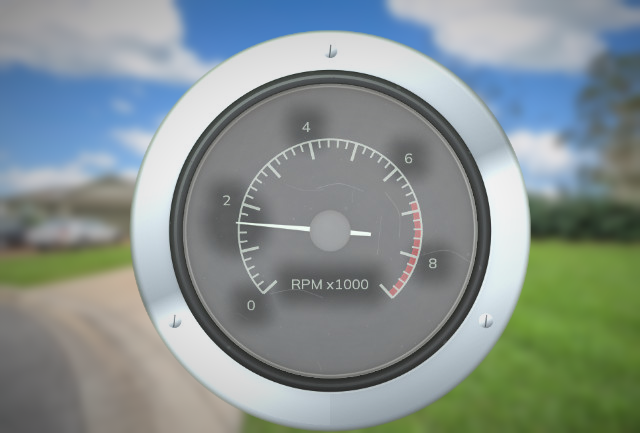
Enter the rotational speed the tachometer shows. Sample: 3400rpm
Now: 1600rpm
